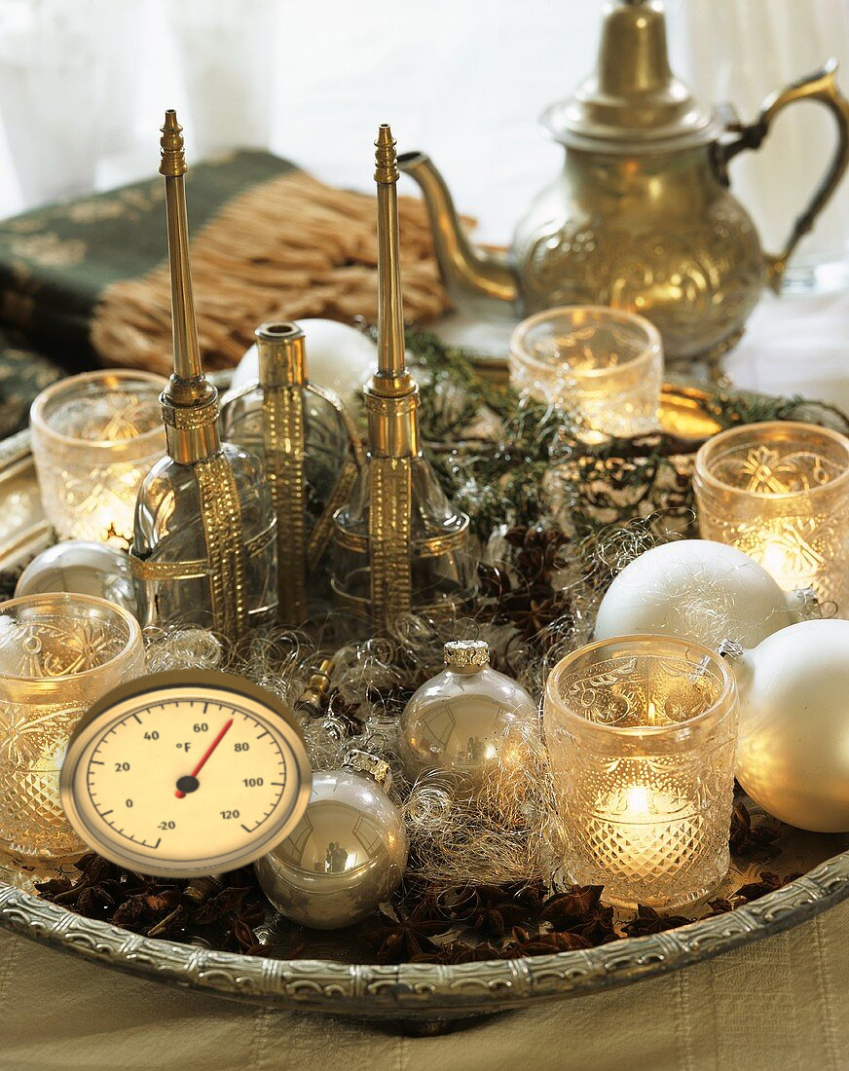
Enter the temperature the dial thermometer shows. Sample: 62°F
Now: 68°F
